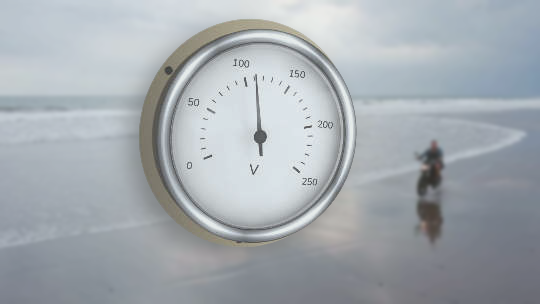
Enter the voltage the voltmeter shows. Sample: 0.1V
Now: 110V
